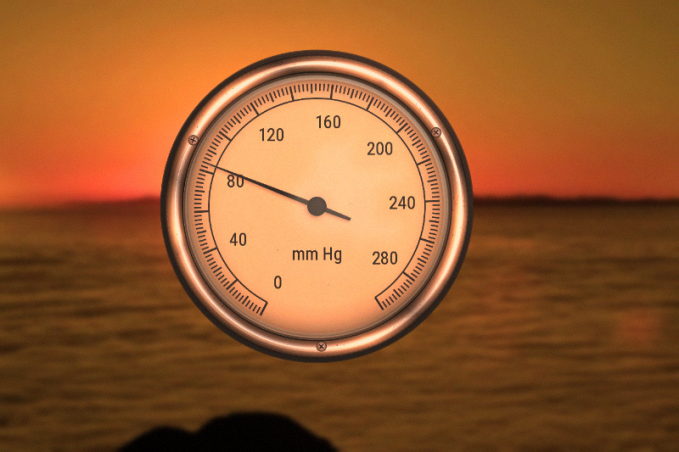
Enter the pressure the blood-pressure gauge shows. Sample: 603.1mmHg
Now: 84mmHg
